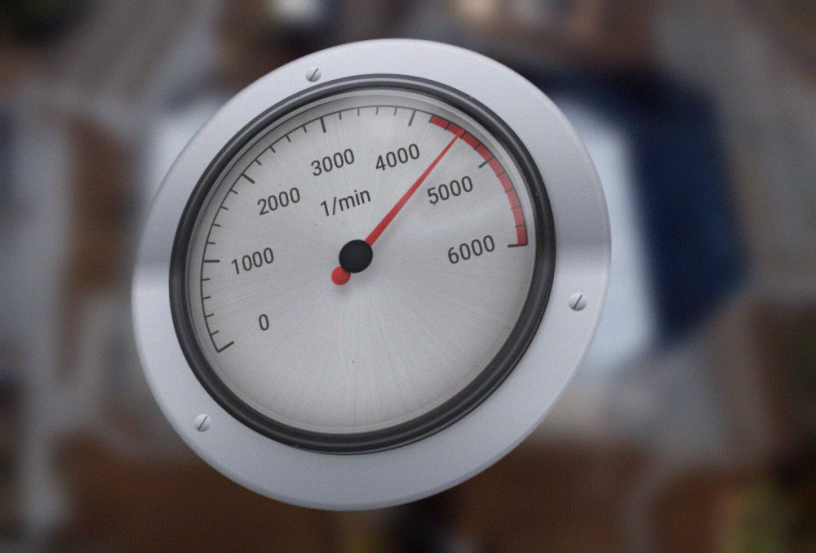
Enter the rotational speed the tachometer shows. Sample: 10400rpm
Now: 4600rpm
